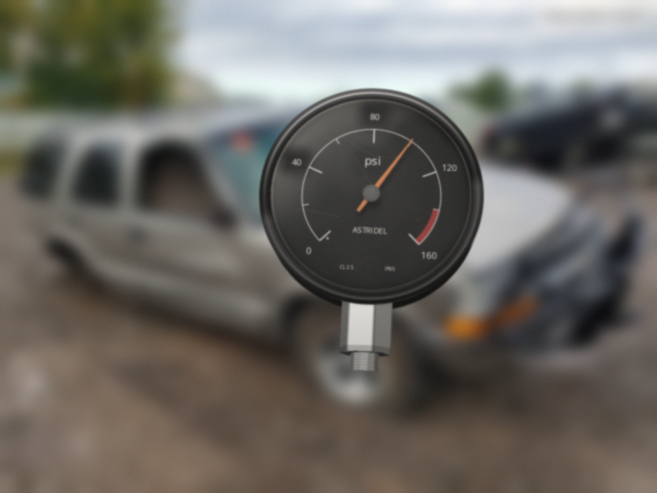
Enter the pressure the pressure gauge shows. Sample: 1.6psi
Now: 100psi
